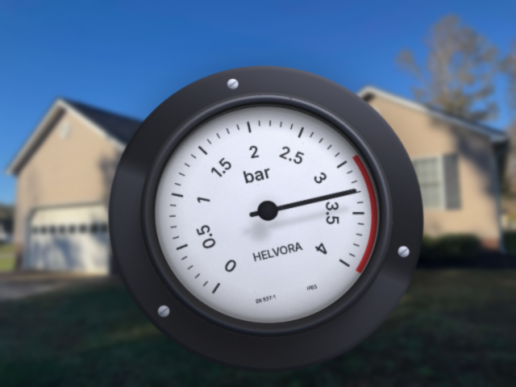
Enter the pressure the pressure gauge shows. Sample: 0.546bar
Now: 3.3bar
